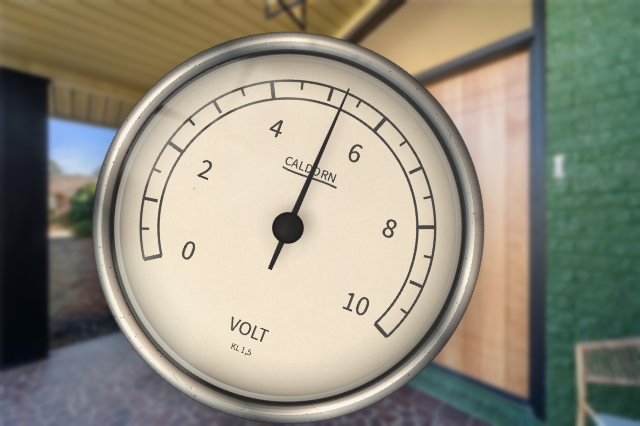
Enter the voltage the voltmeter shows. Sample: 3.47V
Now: 5.25V
